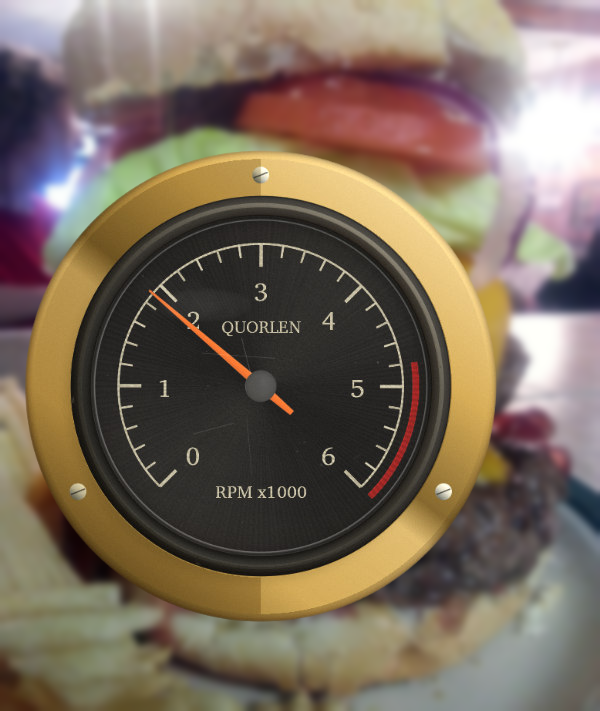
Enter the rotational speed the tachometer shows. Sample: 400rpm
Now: 1900rpm
